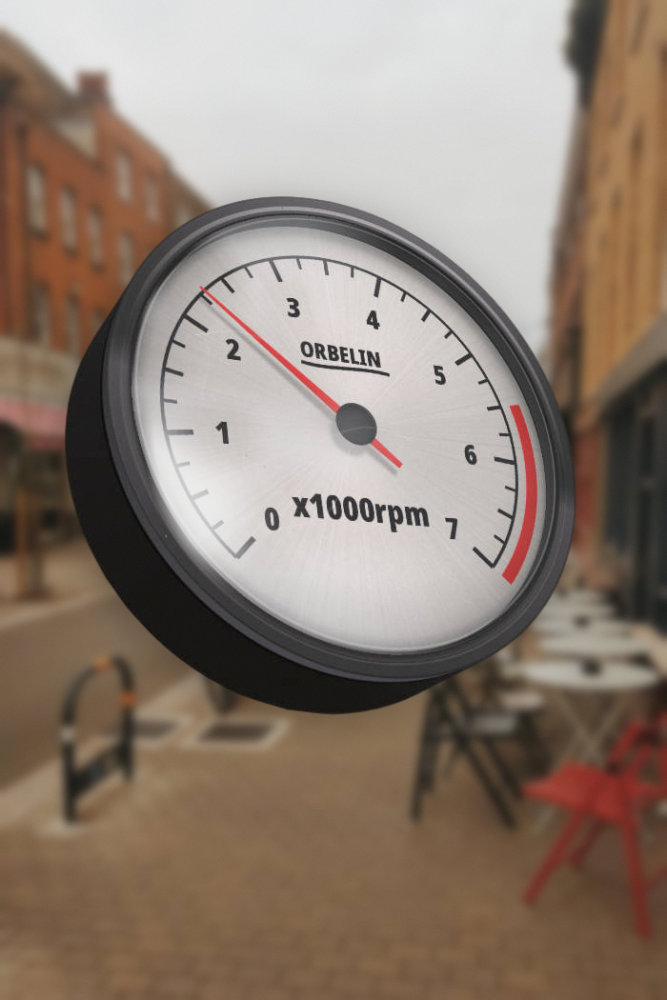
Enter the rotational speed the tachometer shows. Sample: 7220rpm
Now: 2250rpm
